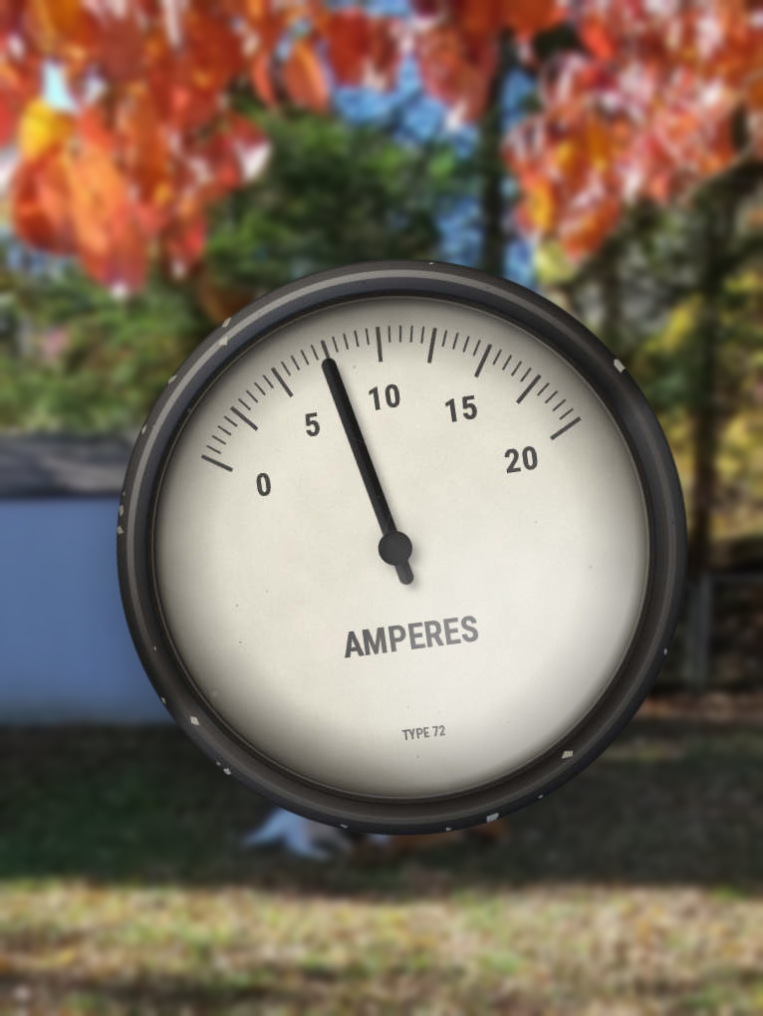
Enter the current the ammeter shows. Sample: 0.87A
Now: 7.5A
